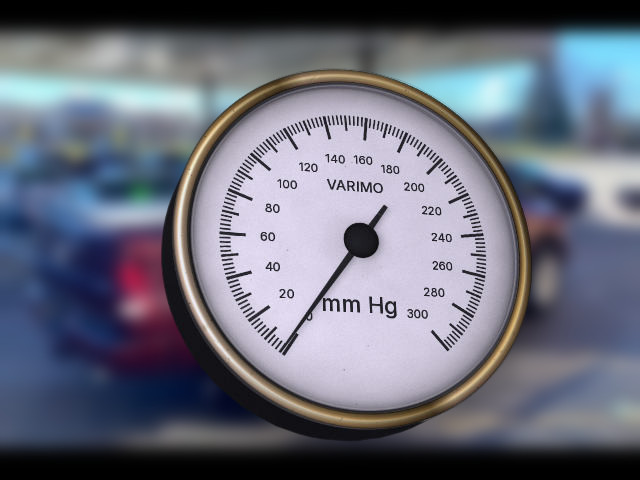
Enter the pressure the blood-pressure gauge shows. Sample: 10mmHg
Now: 2mmHg
